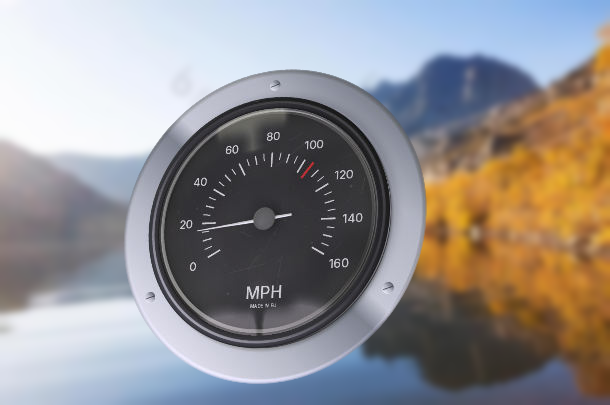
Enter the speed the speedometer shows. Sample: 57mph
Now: 15mph
